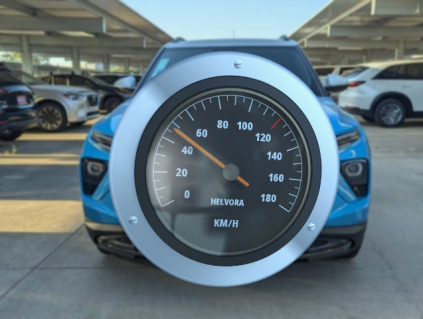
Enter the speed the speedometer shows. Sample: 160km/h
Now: 47.5km/h
